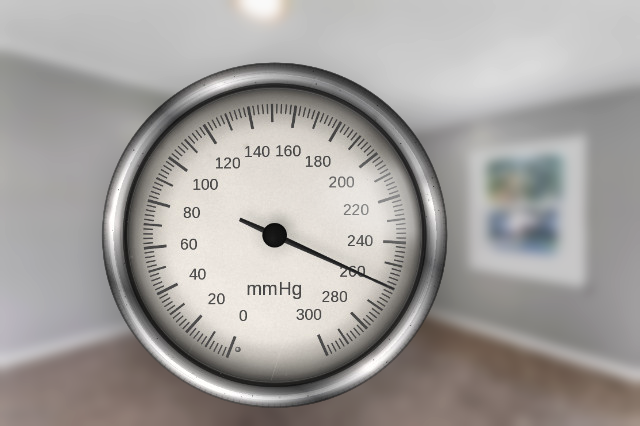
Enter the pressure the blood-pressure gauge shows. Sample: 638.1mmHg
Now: 260mmHg
